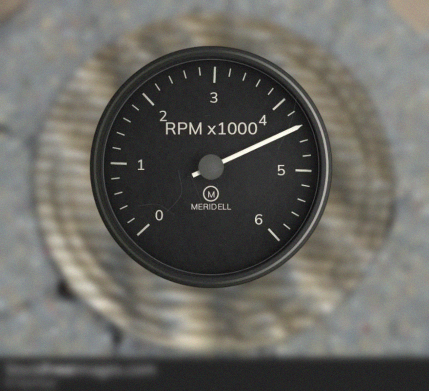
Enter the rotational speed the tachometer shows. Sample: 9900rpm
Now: 4400rpm
